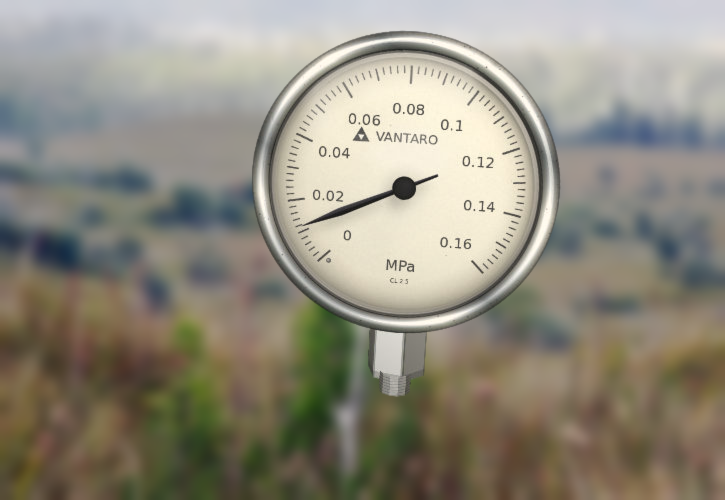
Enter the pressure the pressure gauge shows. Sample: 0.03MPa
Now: 0.012MPa
